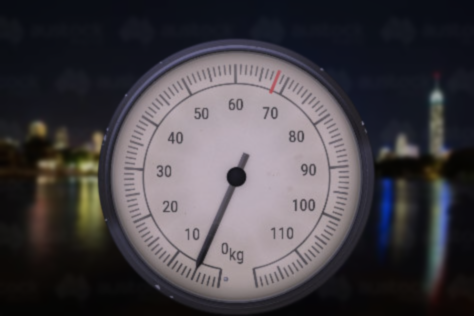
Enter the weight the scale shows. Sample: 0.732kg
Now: 5kg
